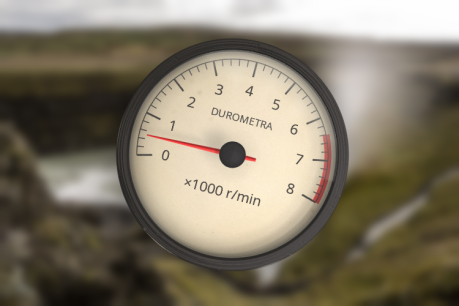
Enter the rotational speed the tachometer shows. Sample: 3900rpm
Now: 500rpm
